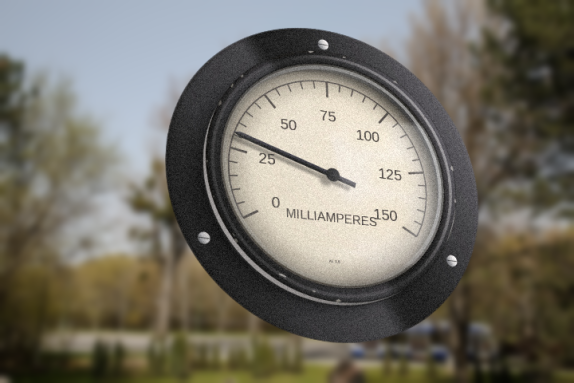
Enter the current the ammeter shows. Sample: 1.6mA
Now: 30mA
